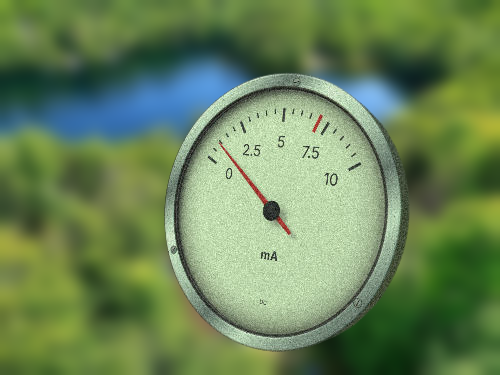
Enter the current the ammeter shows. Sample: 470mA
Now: 1mA
